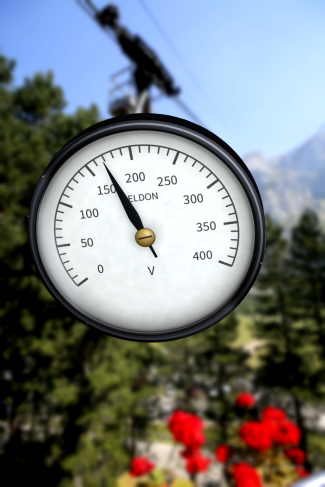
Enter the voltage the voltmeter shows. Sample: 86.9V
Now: 170V
